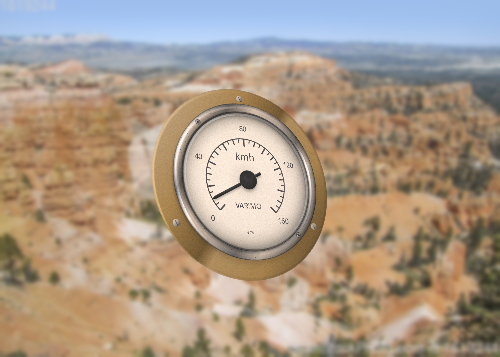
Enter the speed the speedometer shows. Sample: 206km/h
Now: 10km/h
